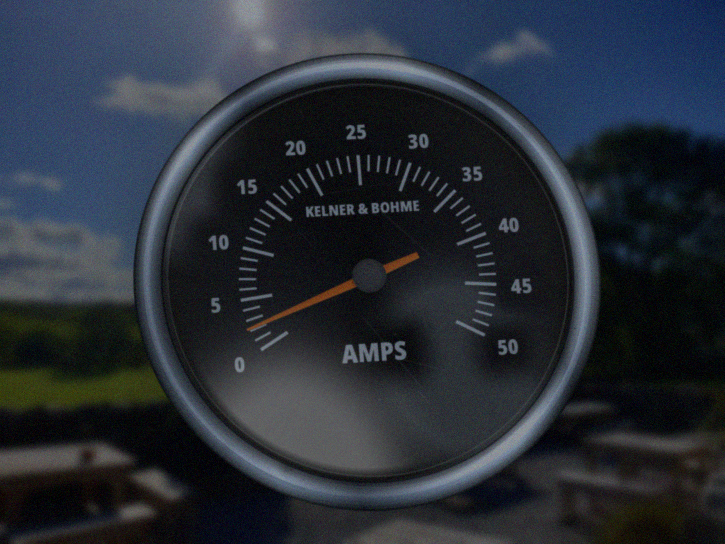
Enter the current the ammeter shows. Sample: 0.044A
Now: 2A
